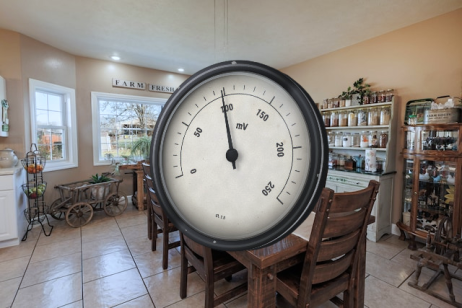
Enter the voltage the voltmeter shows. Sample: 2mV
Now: 100mV
